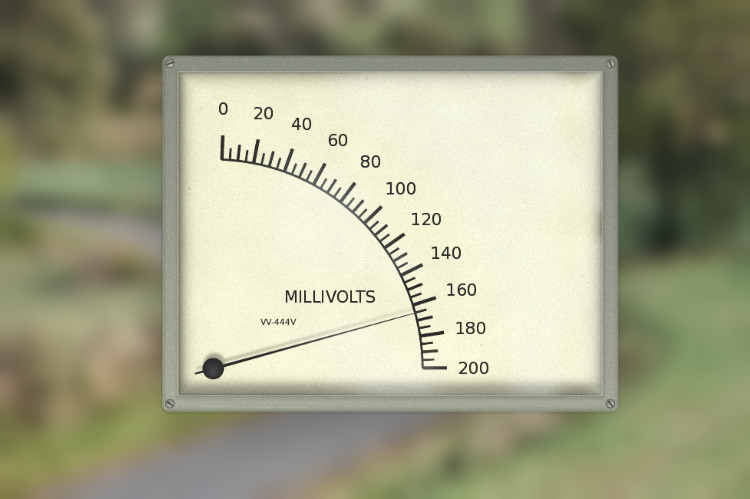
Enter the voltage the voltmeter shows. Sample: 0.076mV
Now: 165mV
